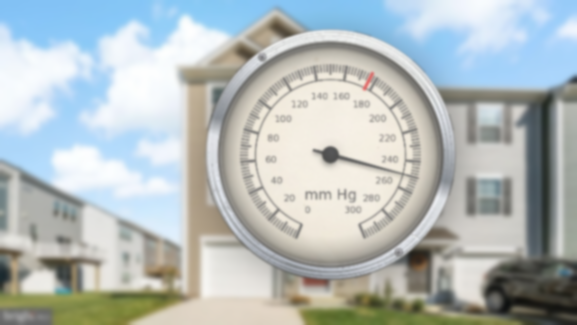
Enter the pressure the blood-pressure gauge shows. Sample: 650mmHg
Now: 250mmHg
